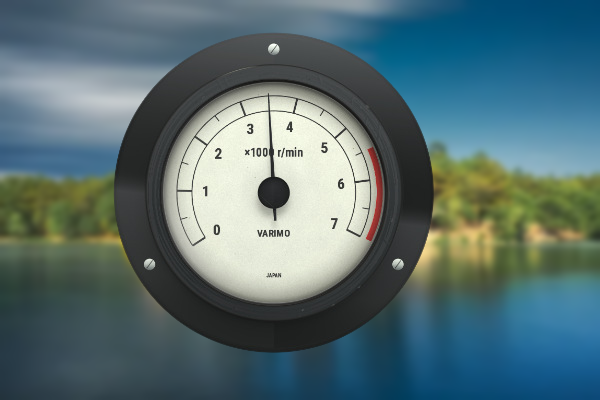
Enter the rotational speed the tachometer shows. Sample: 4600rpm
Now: 3500rpm
